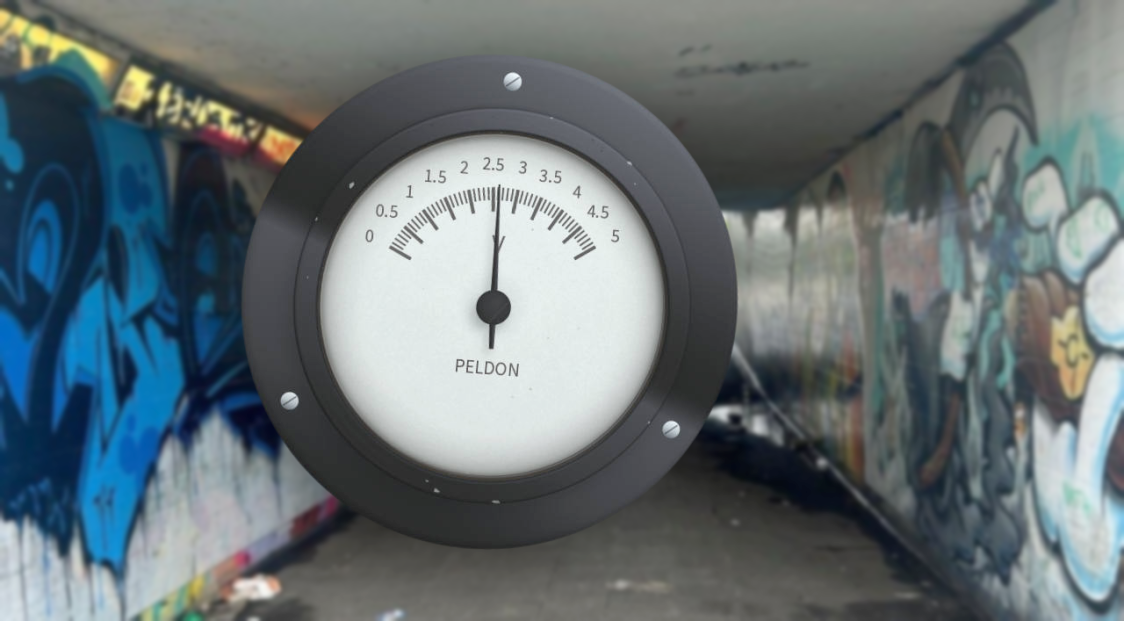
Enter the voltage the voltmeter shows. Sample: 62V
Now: 2.6V
